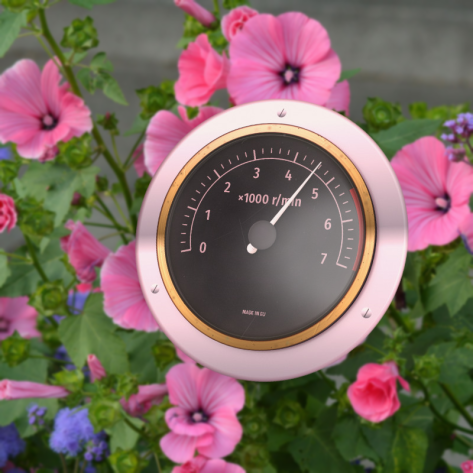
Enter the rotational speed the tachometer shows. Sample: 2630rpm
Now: 4600rpm
